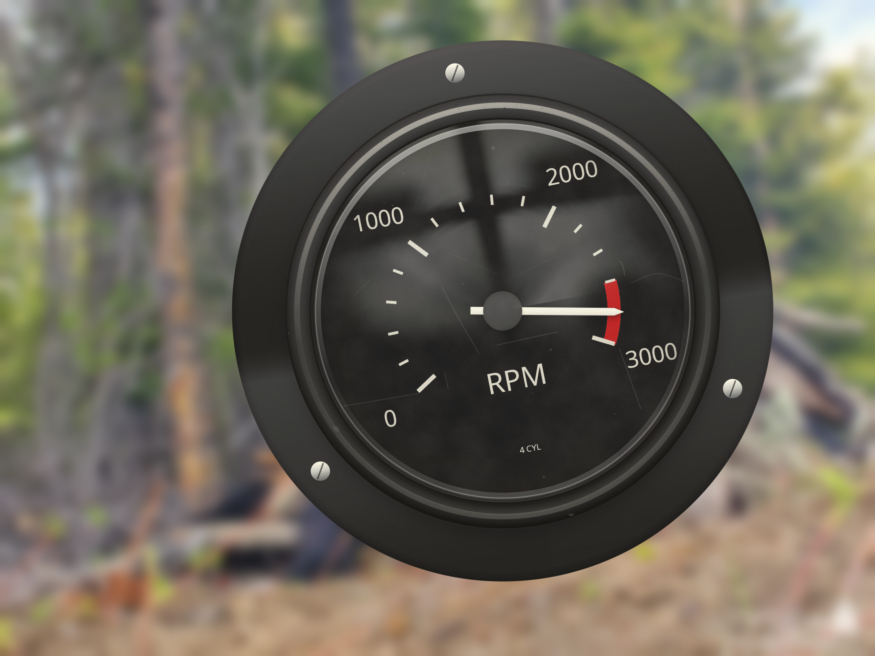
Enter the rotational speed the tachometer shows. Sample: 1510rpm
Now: 2800rpm
